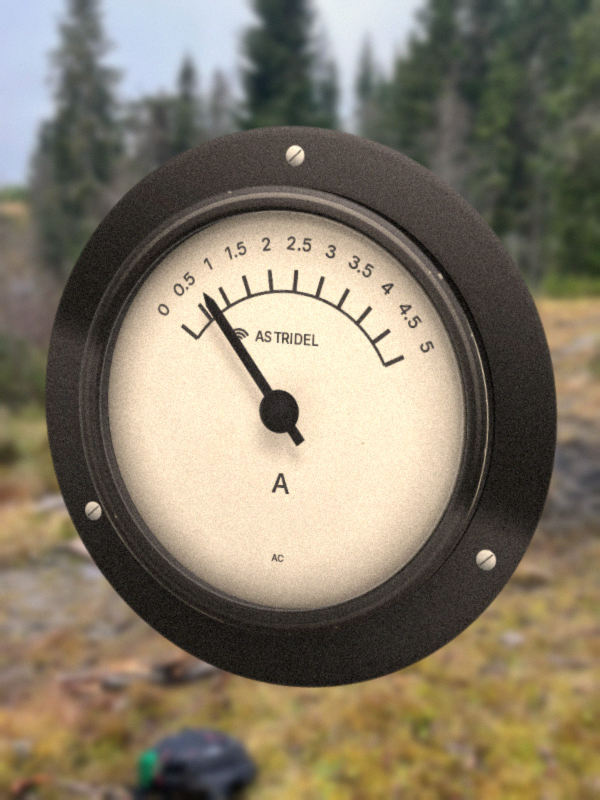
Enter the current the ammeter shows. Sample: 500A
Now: 0.75A
